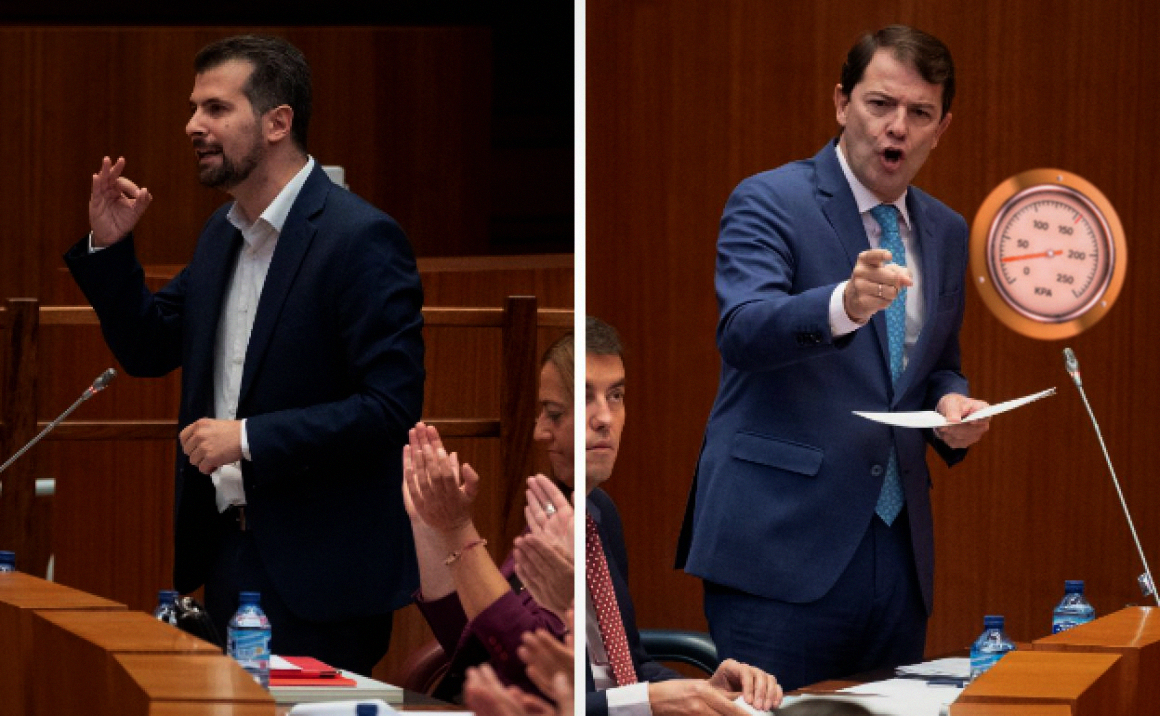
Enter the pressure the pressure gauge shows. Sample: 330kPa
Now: 25kPa
